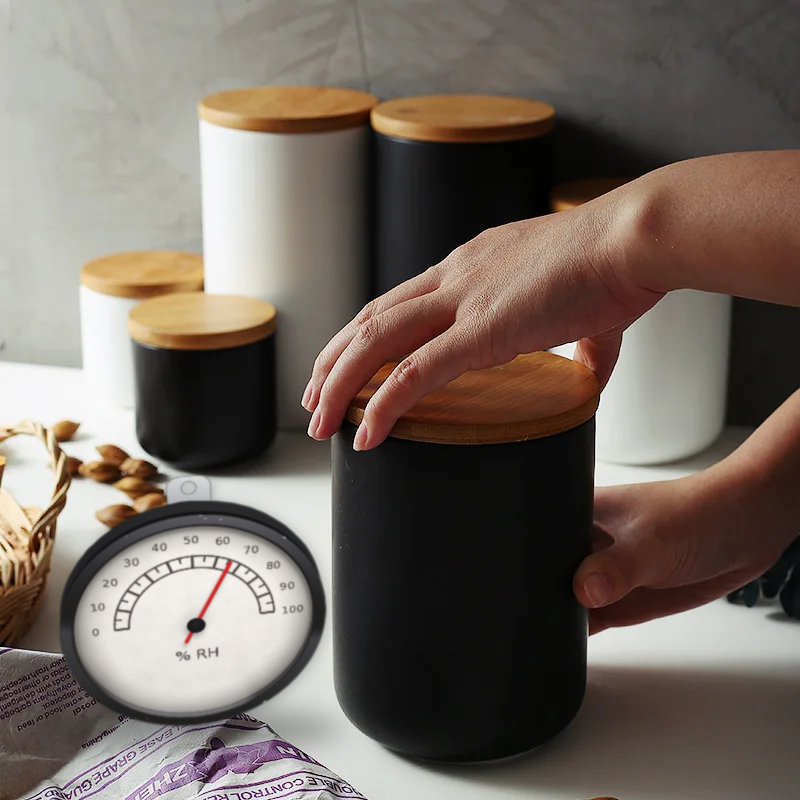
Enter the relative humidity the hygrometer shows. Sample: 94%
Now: 65%
